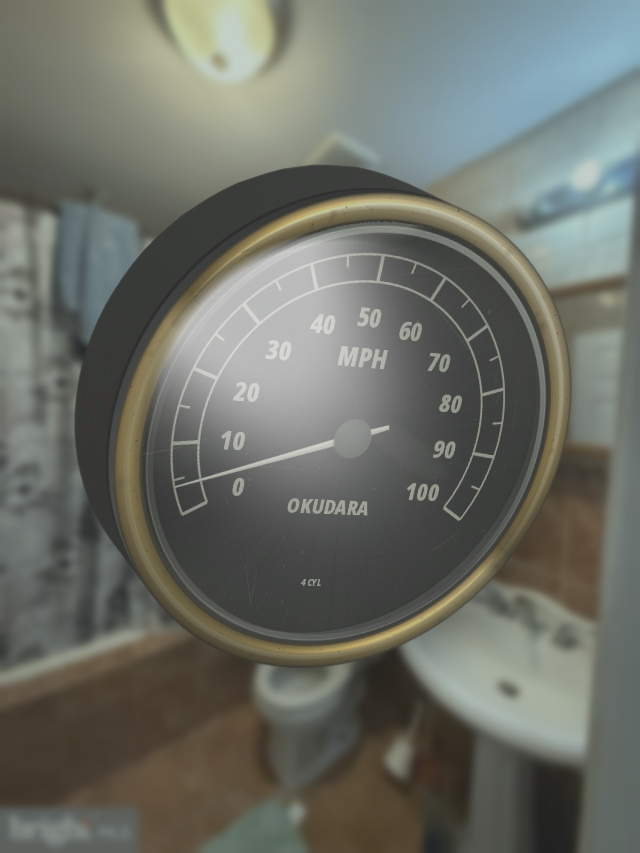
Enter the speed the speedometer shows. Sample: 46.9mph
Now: 5mph
